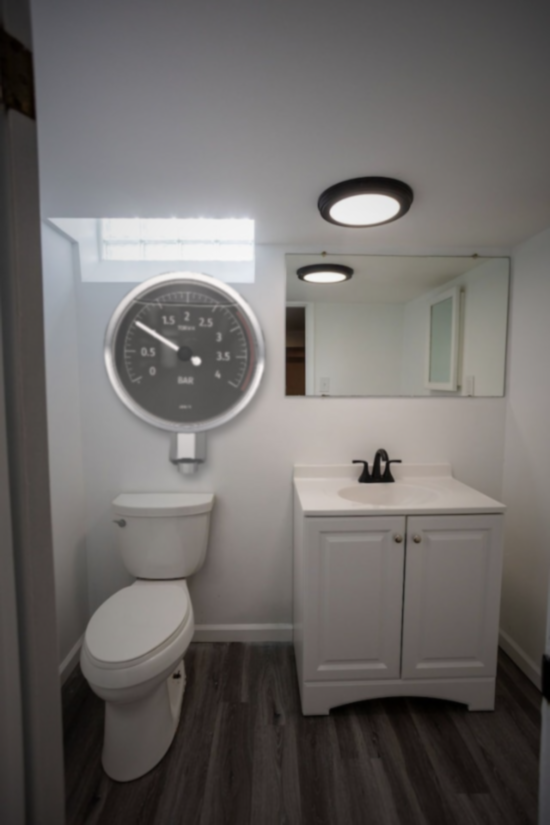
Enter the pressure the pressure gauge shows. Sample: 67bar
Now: 1bar
